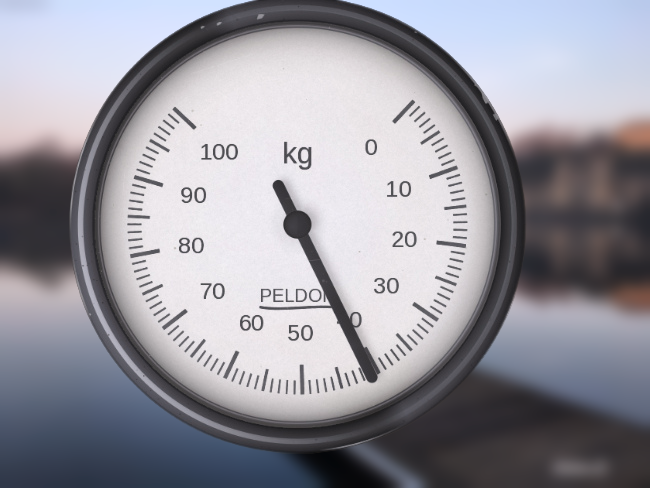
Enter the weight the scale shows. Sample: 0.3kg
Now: 41kg
